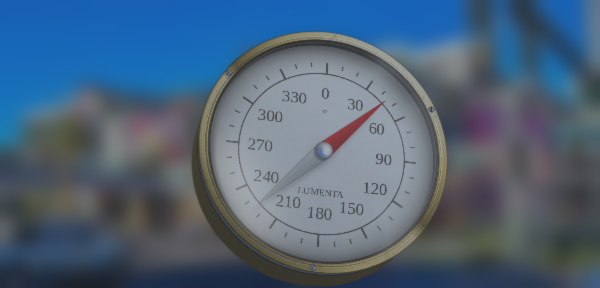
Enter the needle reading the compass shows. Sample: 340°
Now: 45°
